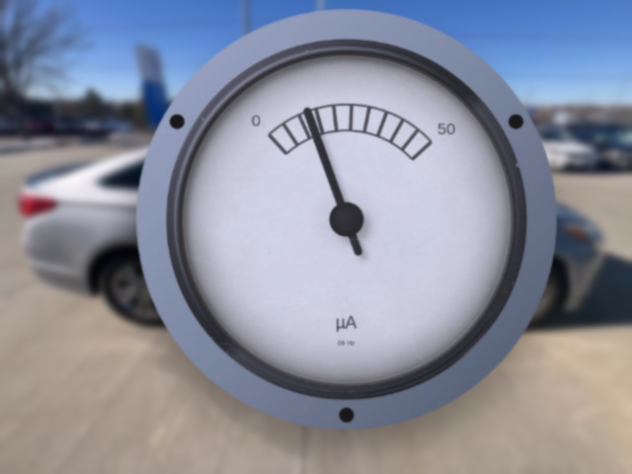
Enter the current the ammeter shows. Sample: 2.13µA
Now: 12.5µA
